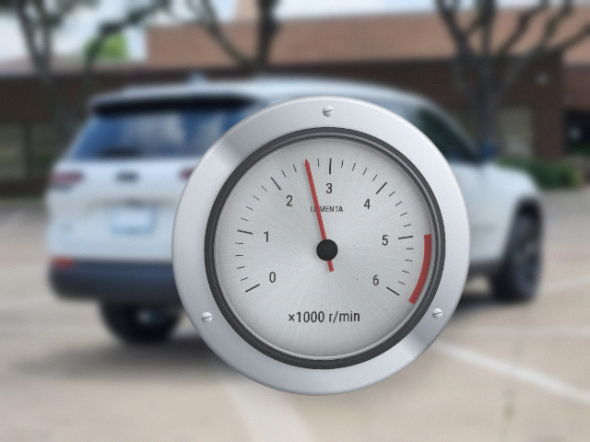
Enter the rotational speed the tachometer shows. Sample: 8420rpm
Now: 2600rpm
